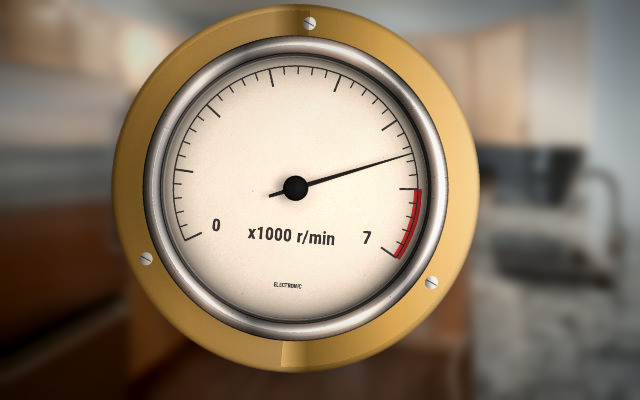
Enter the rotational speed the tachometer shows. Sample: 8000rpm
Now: 5500rpm
